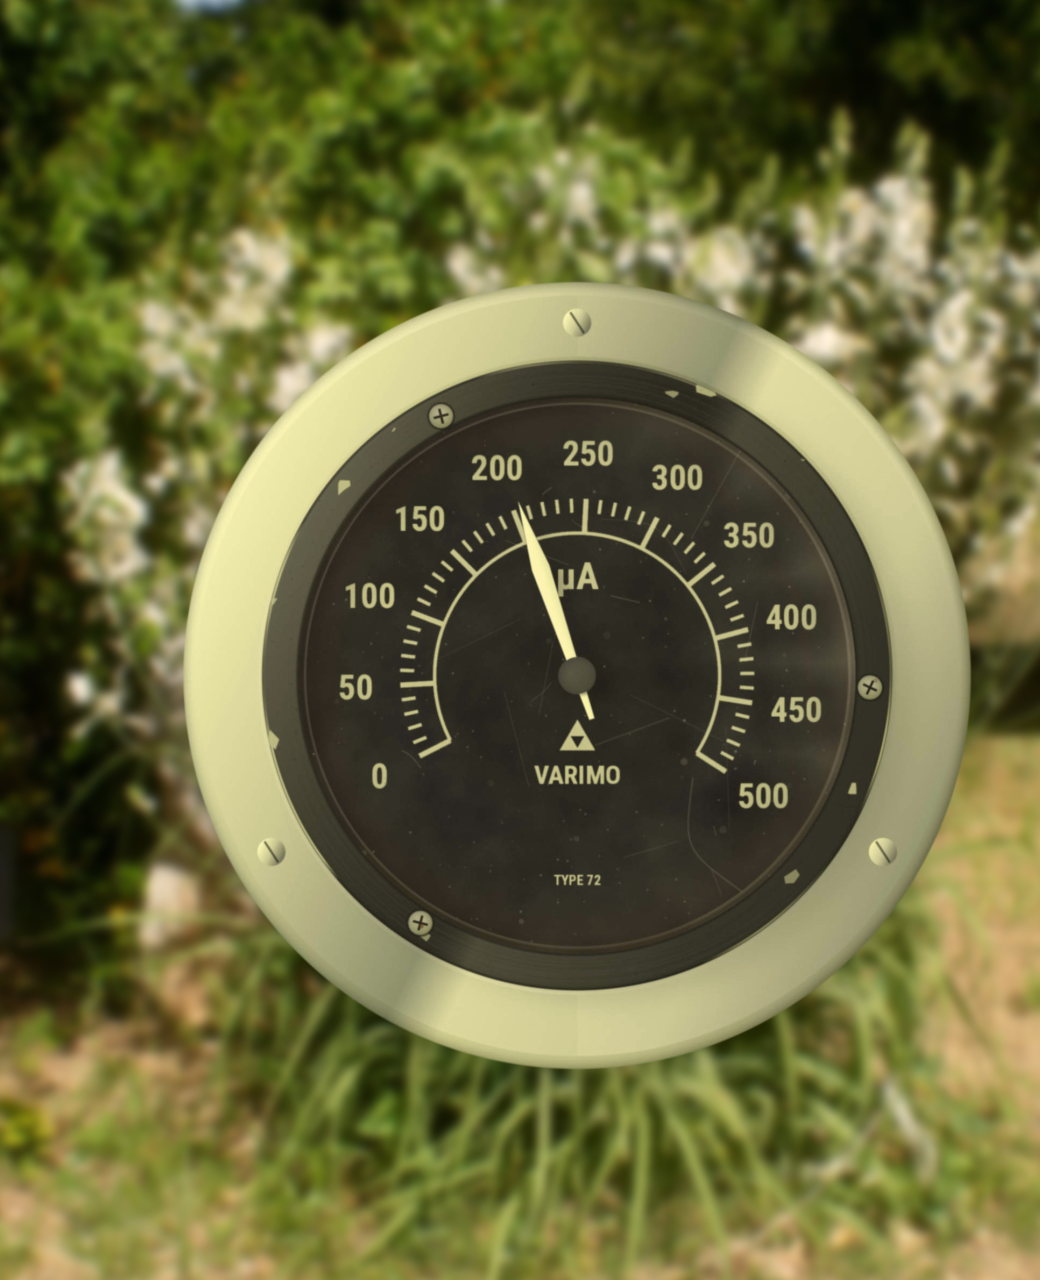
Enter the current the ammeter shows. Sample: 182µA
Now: 205µA
